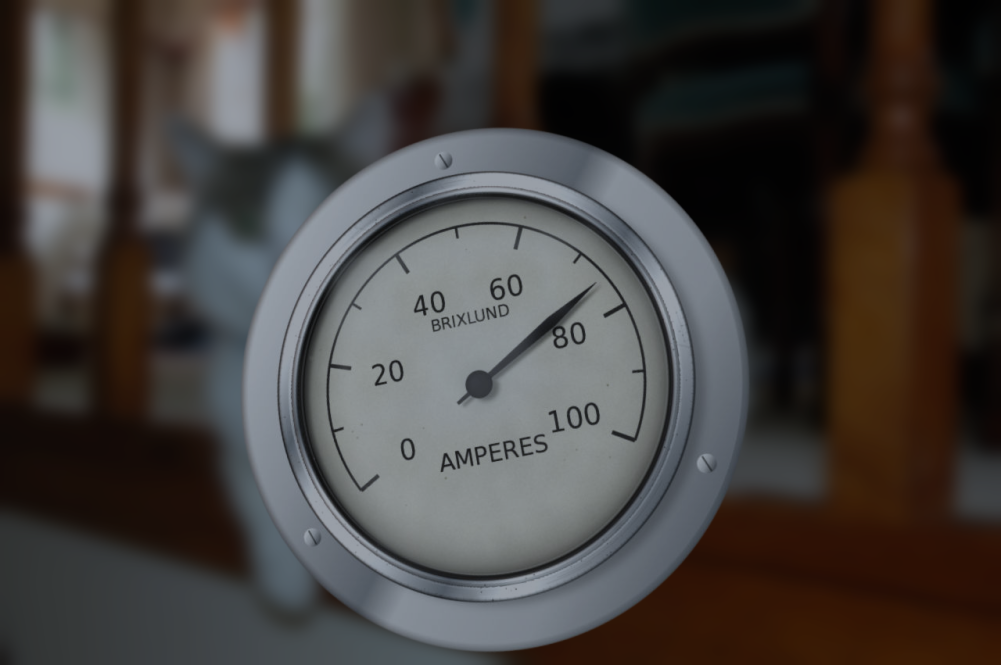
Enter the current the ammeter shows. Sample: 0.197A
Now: 75A
